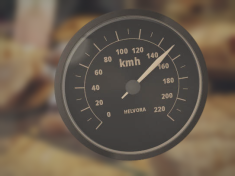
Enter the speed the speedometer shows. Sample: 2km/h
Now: 150km/h
